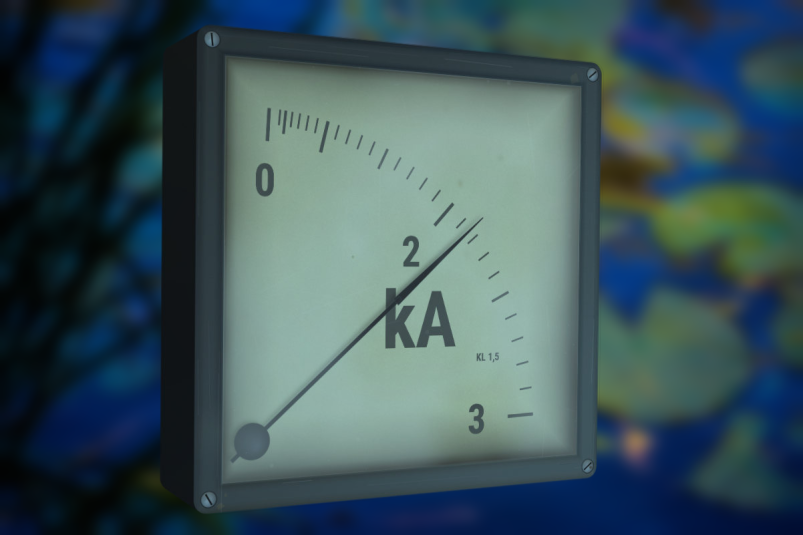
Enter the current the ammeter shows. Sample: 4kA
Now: 2.15kA
